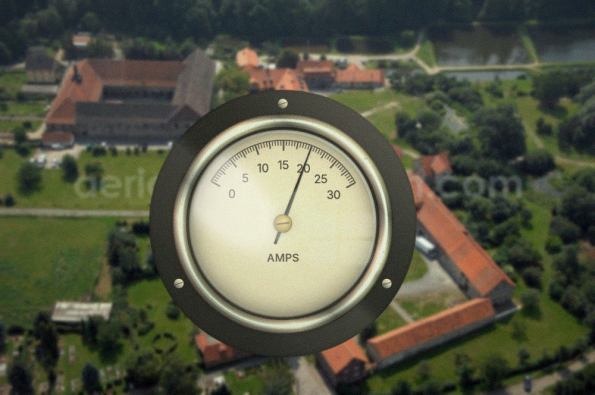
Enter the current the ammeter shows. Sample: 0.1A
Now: 20A
